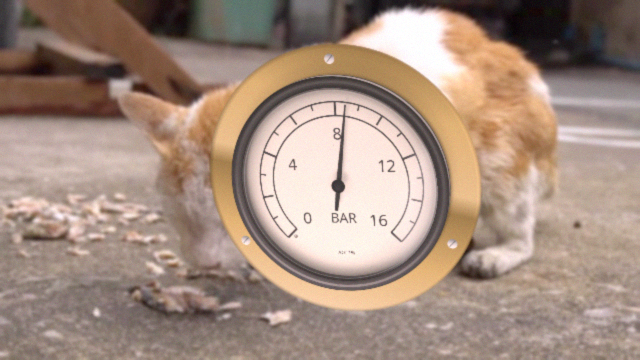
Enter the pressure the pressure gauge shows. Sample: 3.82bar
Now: 8.5bar
